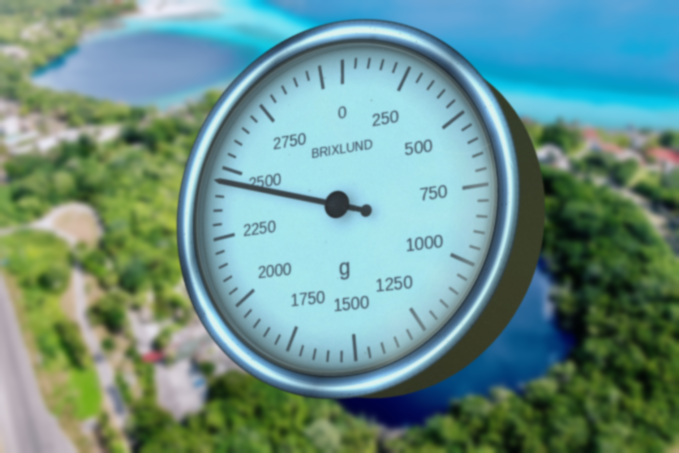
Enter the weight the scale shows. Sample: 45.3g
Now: 2450g
